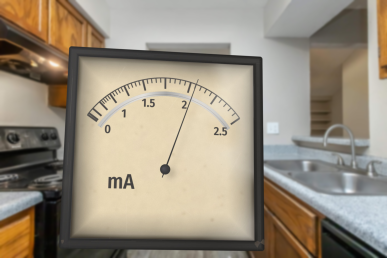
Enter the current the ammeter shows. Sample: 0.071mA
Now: 2.05mA
